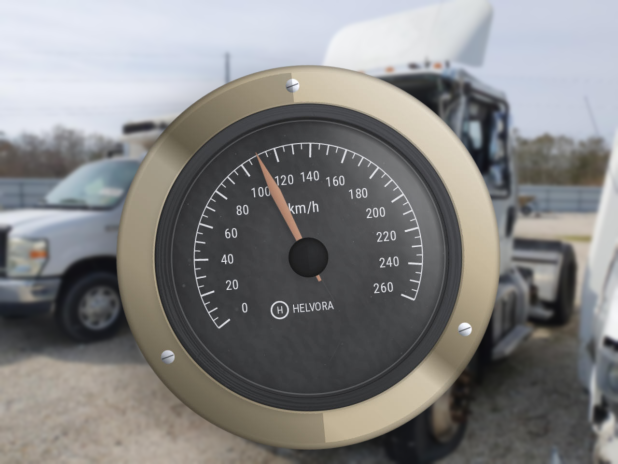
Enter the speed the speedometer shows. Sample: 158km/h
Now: 110km/h
